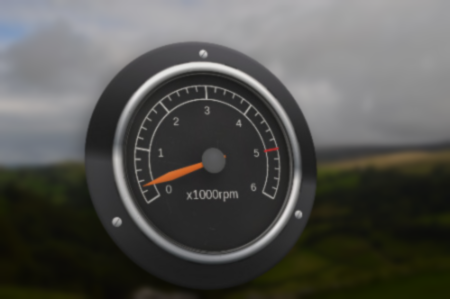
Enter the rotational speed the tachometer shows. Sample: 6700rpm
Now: 300rpm
